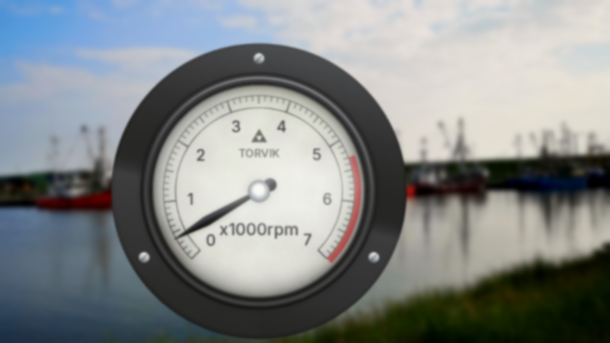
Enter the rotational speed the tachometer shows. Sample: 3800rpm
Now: 400rpm
